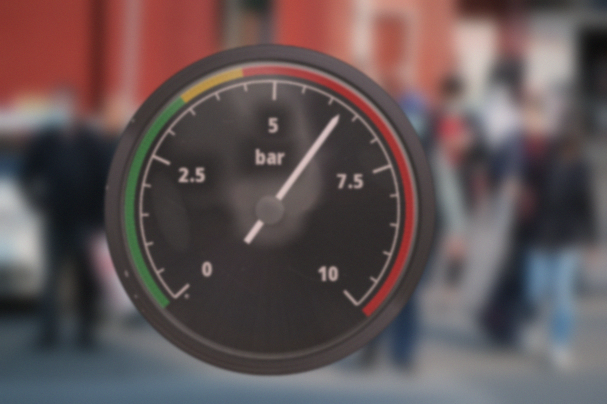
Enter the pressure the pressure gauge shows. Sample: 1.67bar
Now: 6.25bar
